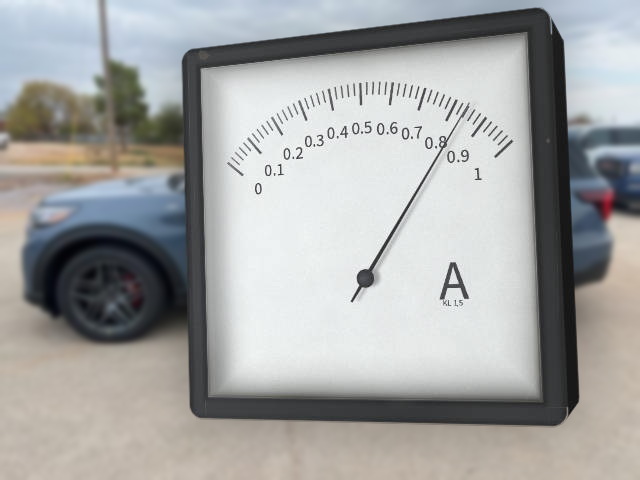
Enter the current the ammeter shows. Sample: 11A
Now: 0.84A
